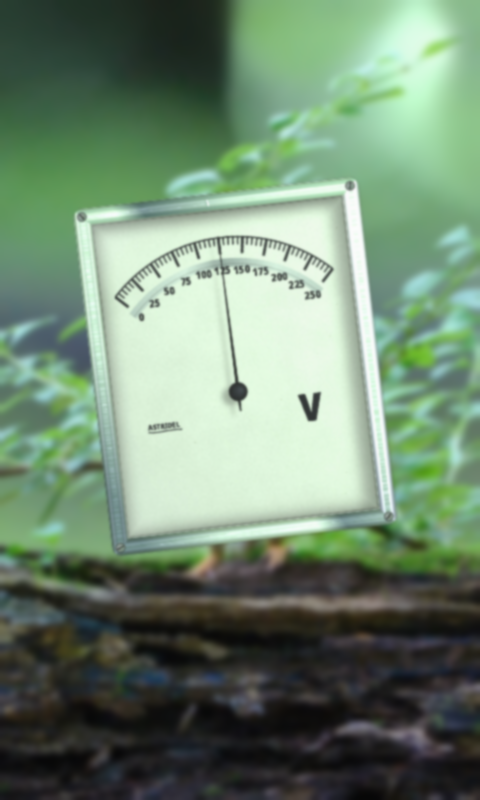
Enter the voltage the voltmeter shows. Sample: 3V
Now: 125V
